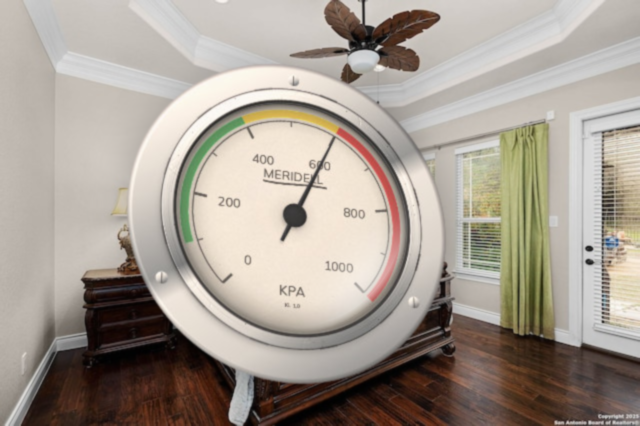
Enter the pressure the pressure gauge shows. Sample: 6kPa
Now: 600kPa
